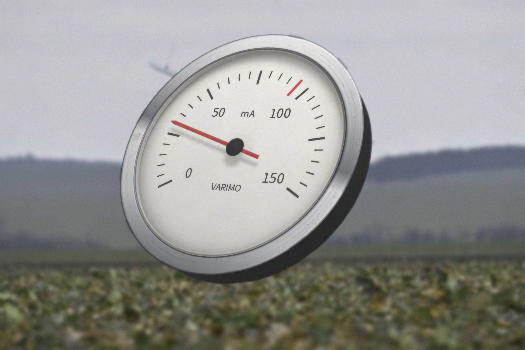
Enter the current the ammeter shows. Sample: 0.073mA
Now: 30mA
